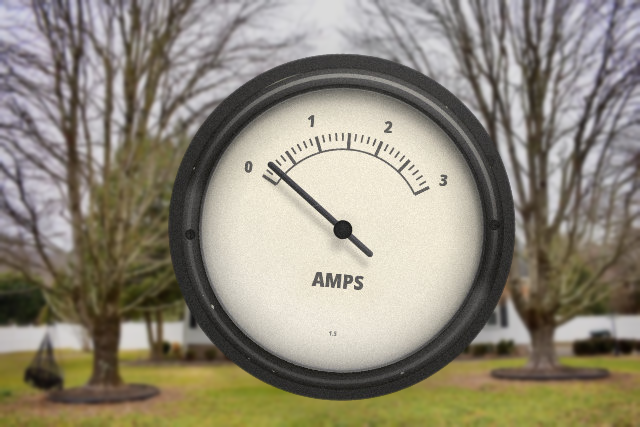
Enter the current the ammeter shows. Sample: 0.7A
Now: 0.2A
